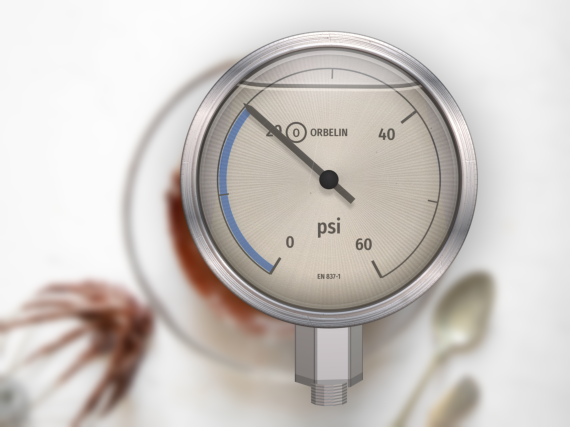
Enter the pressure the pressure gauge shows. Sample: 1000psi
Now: 20psi
